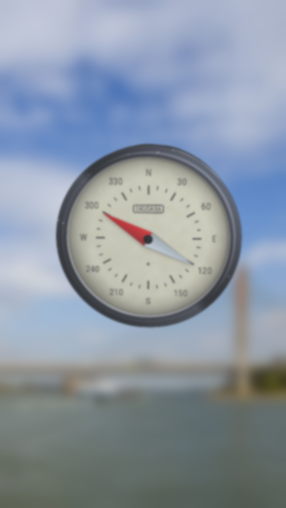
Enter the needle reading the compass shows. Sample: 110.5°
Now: 300°
